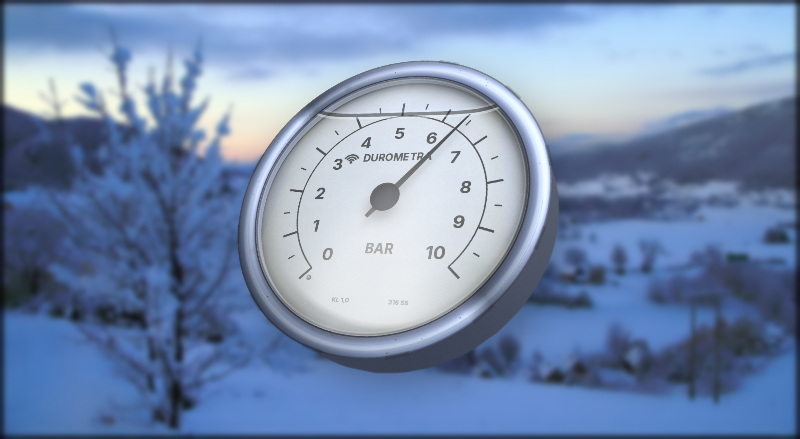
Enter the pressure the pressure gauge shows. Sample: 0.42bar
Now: 6.5bar
